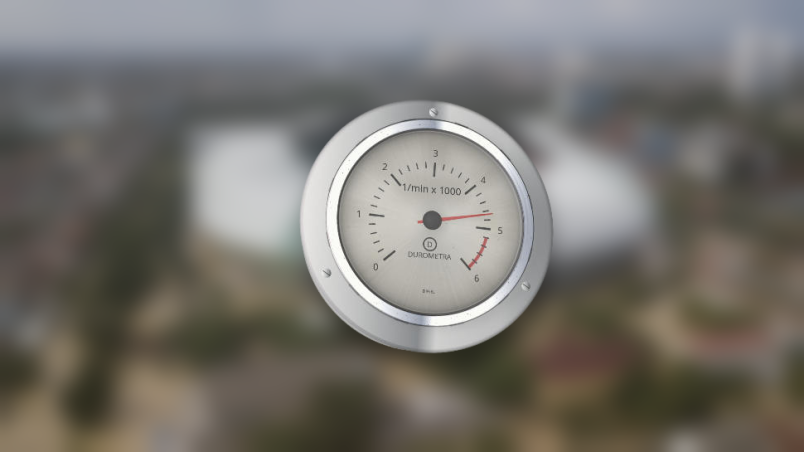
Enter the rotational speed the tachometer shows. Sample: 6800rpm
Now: 4700rpm
